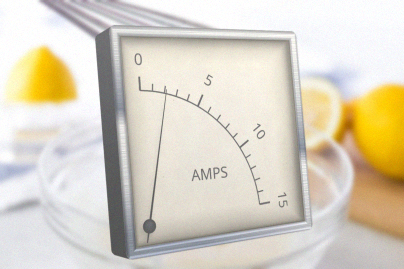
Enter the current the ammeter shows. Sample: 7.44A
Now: 2A
